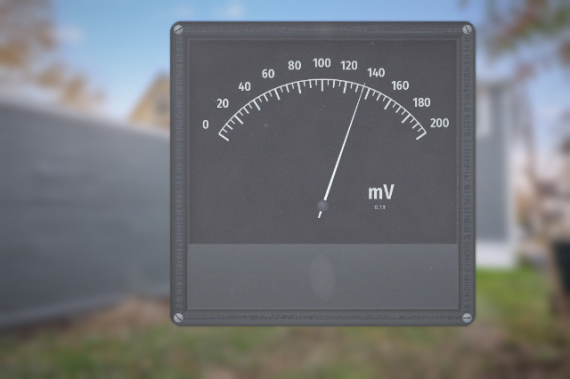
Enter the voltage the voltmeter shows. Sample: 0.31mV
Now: 135mV
